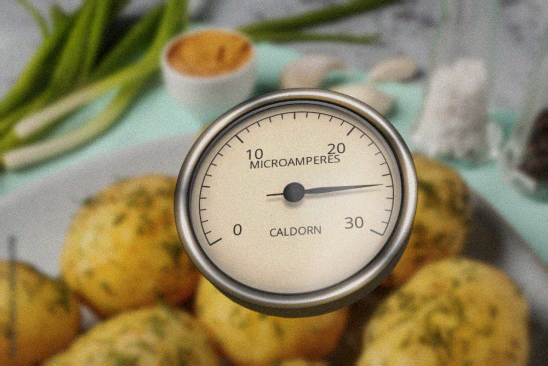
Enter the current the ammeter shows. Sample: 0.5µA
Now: 26µA
